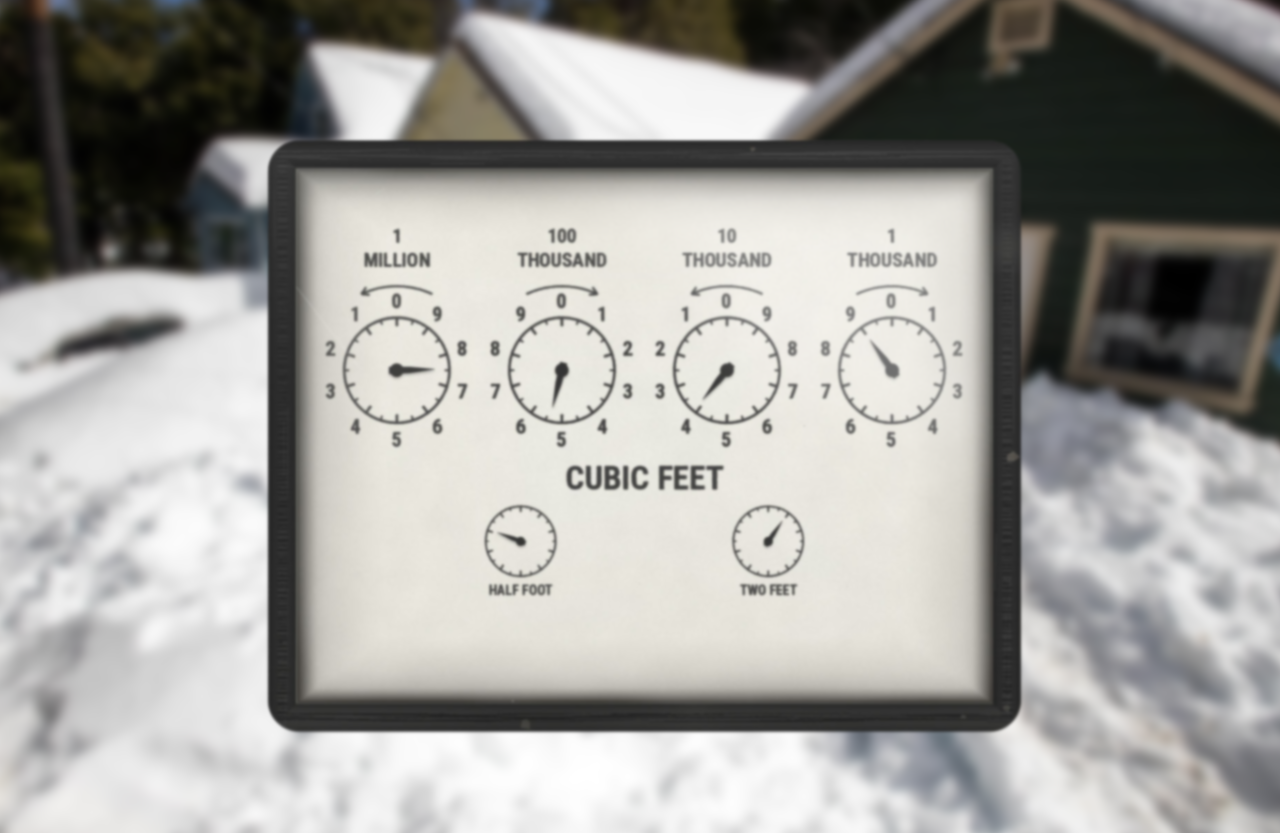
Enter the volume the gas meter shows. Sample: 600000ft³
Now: 753900ft³
